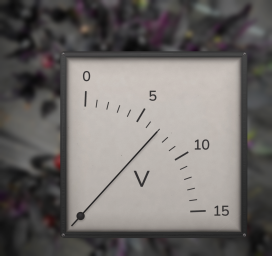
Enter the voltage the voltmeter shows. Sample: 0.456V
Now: 7V
